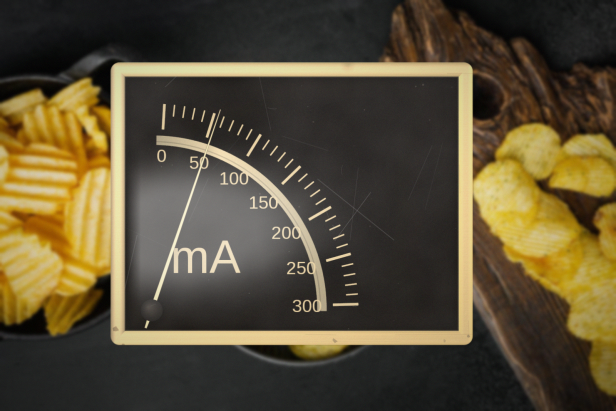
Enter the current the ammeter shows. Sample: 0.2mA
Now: 55mA
